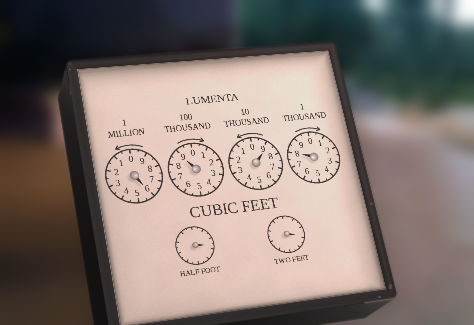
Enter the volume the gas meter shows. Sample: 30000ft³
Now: 588800ft³
